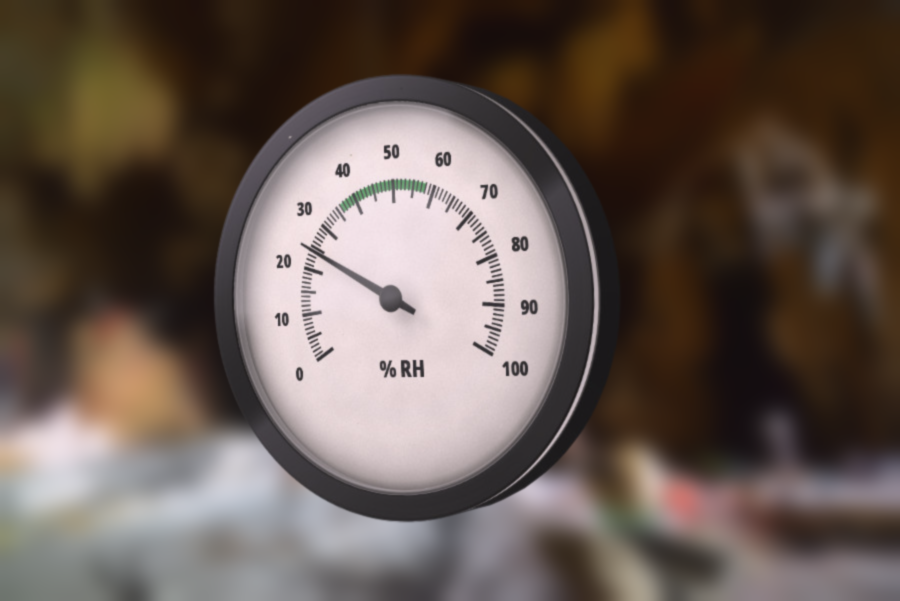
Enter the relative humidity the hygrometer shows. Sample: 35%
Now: 25%
